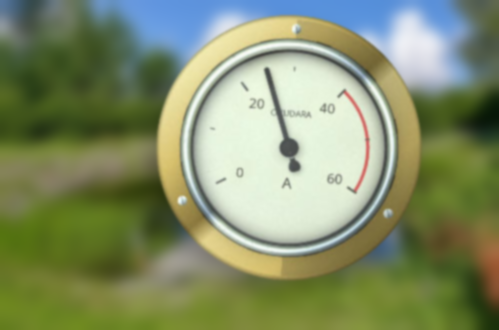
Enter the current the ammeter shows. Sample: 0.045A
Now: 25A
